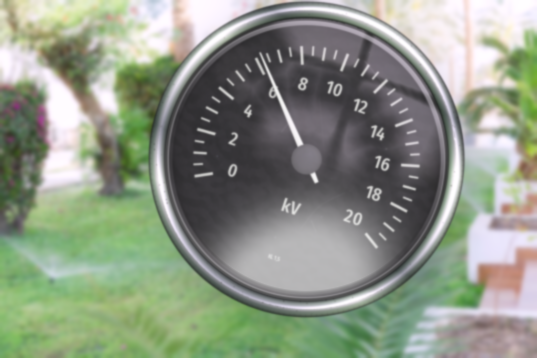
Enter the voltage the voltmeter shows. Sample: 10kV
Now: 6.25kV
